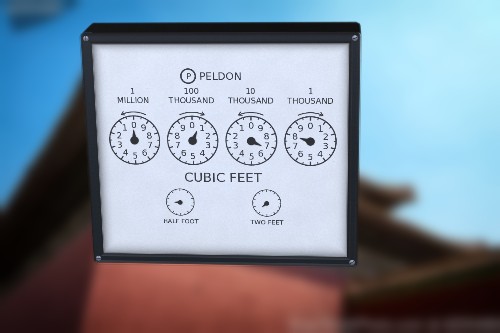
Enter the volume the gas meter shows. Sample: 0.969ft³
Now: 6800ft³
